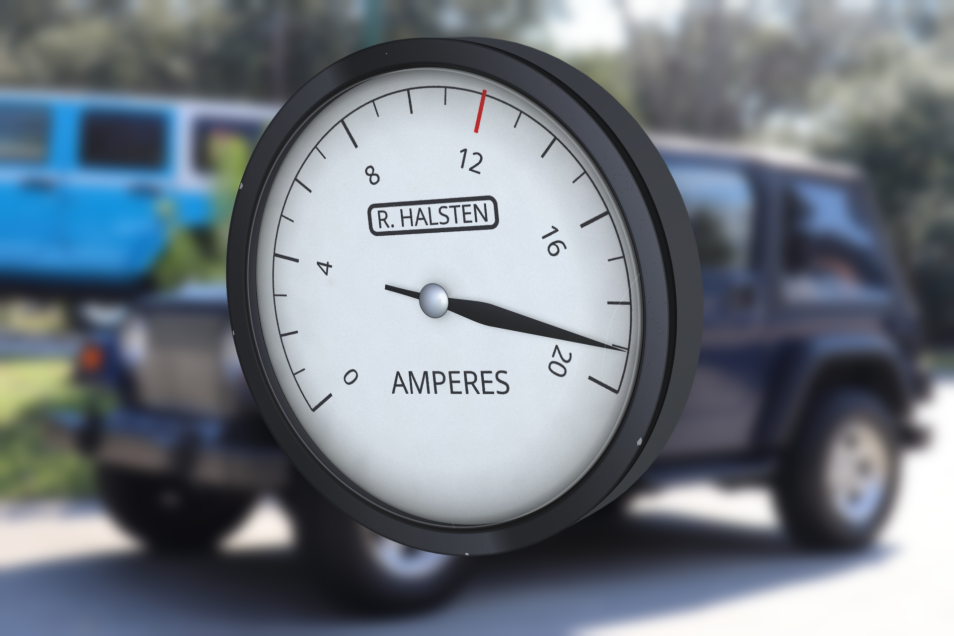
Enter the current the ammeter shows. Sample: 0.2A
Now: 19A
